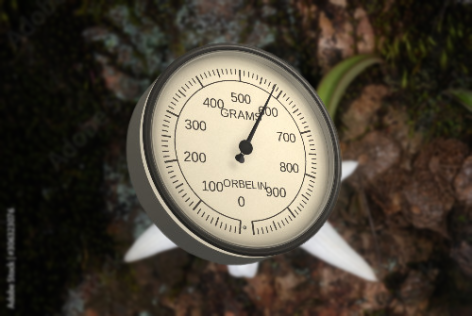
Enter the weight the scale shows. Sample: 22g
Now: 580g
